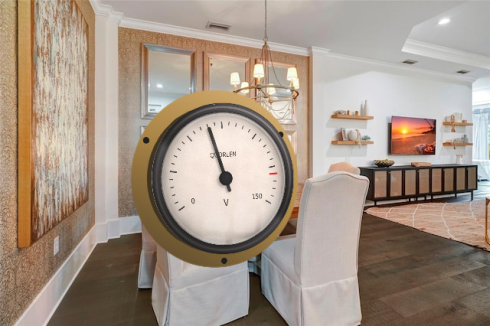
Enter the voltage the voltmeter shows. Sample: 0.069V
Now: 65V
